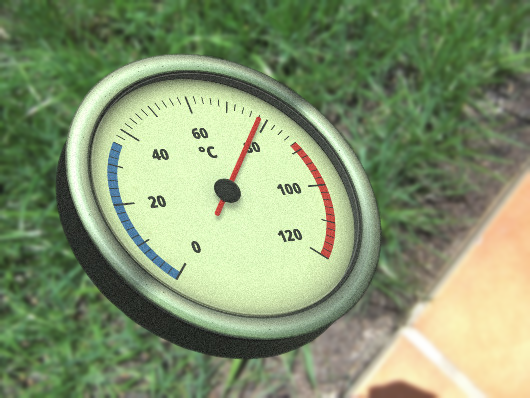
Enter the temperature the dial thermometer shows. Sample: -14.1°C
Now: 78°C
